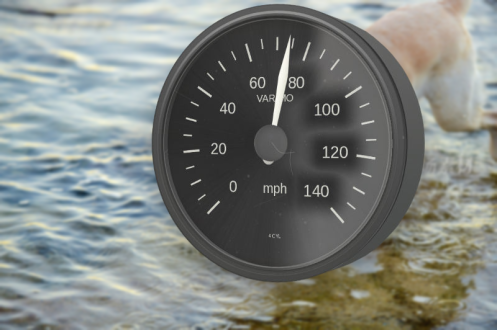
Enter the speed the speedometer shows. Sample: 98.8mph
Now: 75mph
